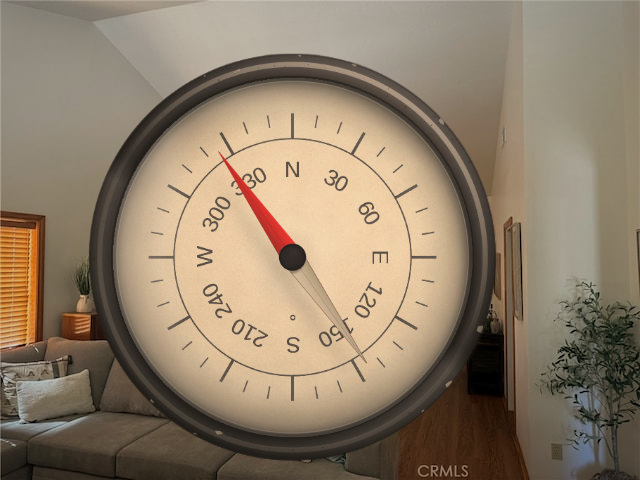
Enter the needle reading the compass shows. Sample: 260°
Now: 325°
